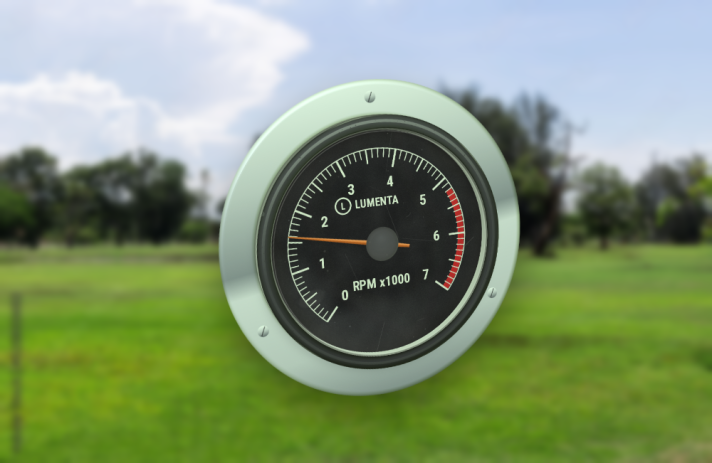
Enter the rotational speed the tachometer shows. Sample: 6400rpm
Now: 1600rpm
